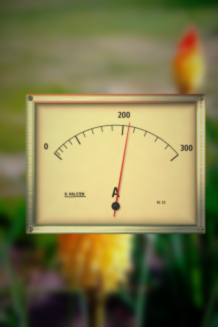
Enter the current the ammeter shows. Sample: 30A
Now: 210A
